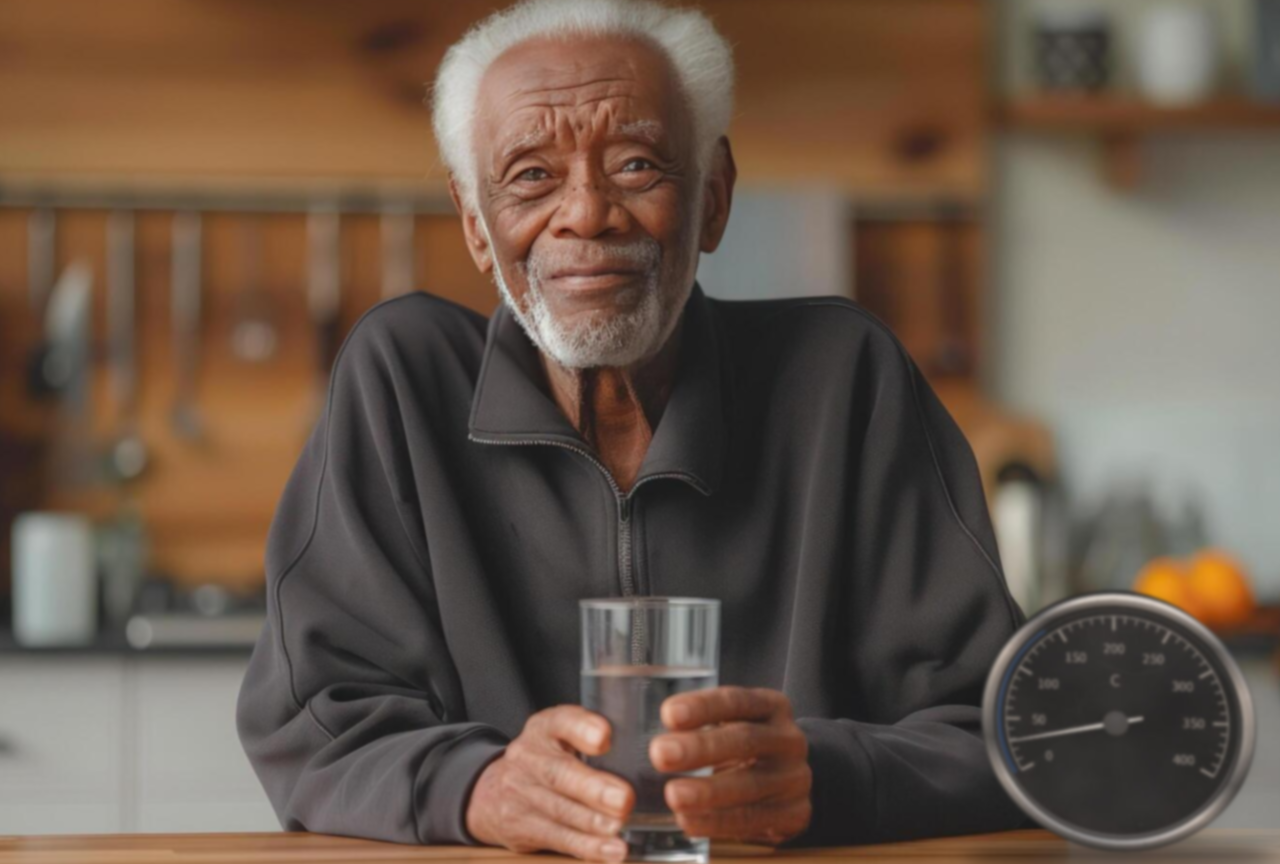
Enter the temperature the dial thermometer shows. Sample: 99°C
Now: 30°C
